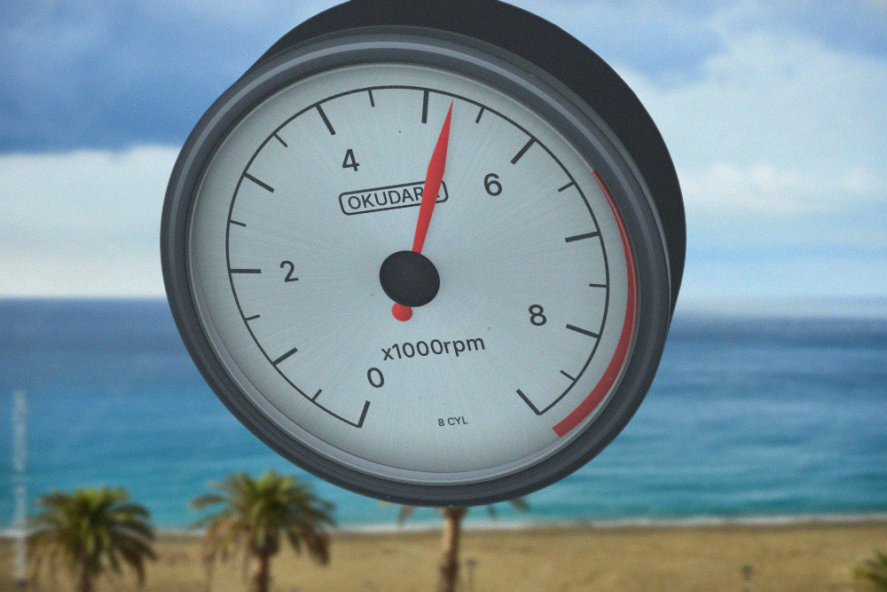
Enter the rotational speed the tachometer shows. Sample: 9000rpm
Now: 5250rpm
